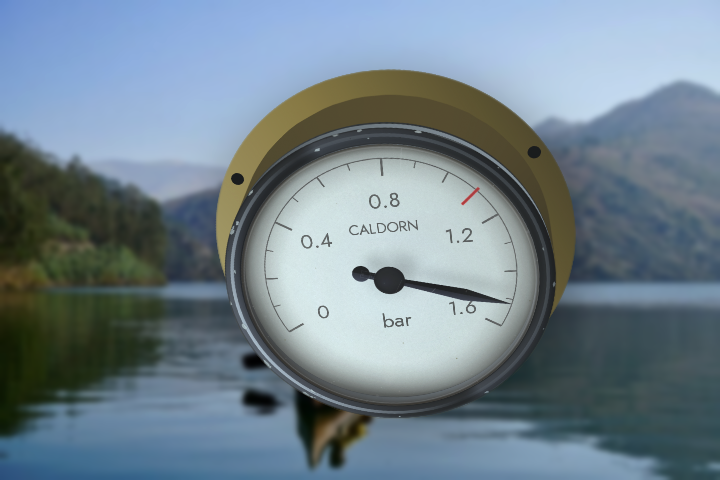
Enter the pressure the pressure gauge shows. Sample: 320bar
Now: 1.5bar
